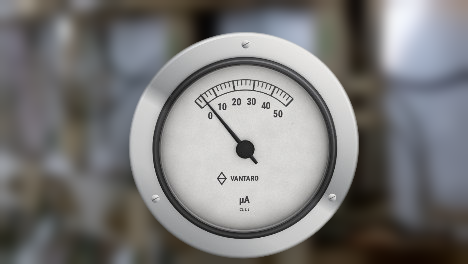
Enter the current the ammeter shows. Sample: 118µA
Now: 4µA
